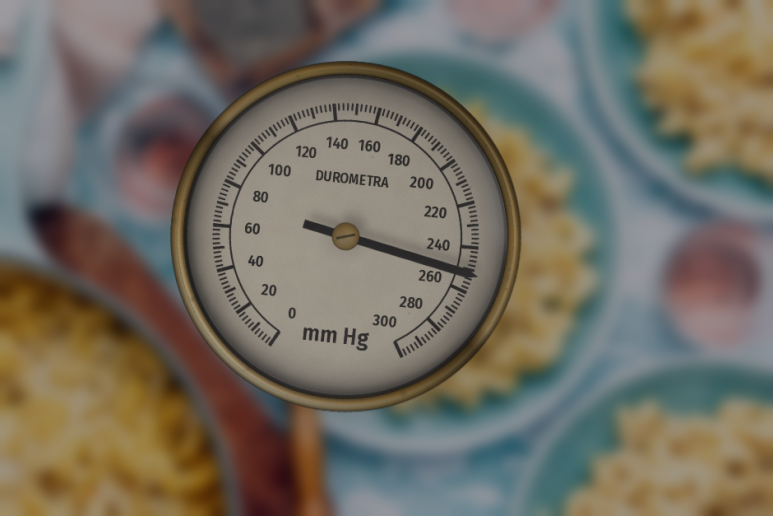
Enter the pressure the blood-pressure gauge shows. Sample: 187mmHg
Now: 252mmHg
